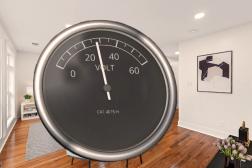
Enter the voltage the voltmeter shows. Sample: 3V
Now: 27.5V
